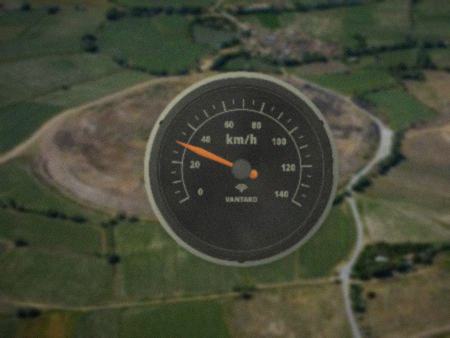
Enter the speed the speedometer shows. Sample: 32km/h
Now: 30km/h
